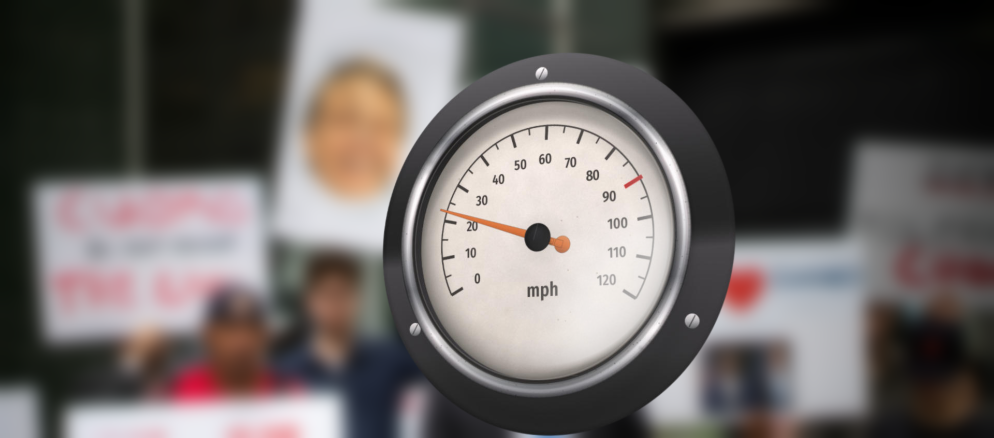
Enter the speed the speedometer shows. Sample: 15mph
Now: 22.5mph
